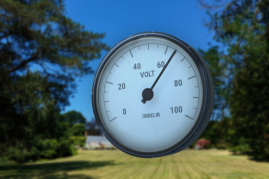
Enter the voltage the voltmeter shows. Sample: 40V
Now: 65V
